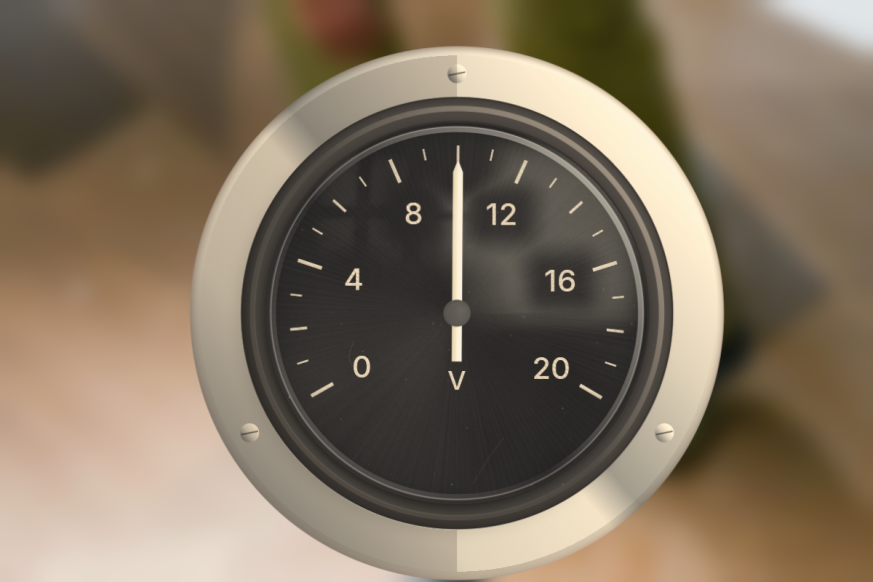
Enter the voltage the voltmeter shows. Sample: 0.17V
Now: 10V
